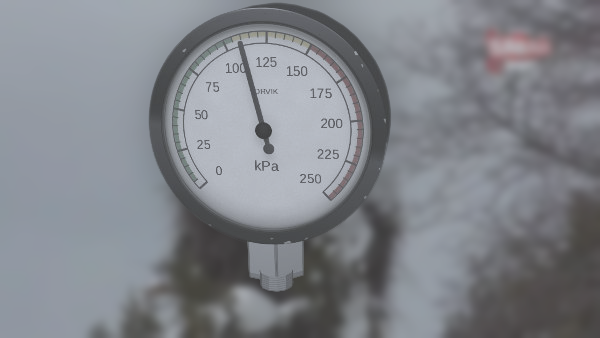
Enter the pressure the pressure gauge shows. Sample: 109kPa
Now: 110kPa
